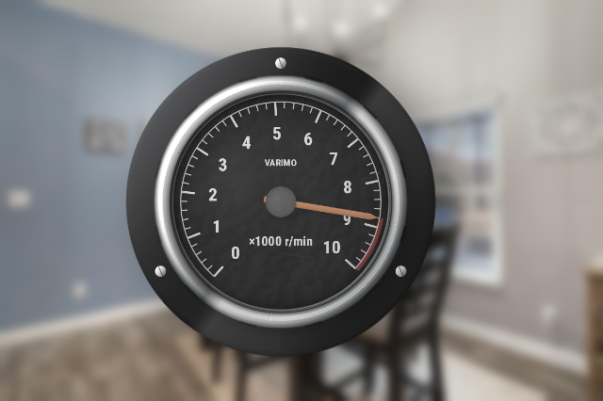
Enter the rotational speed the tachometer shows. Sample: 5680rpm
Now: 8800rpm
